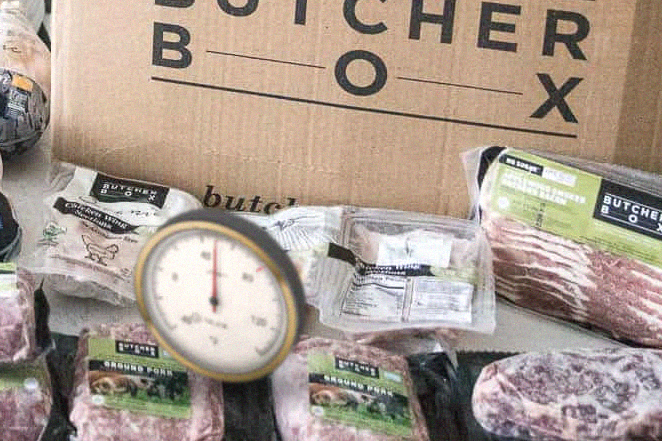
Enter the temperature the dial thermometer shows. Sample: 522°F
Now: 50°F
